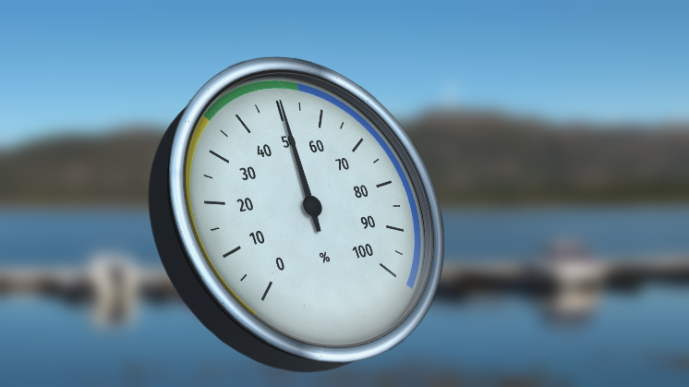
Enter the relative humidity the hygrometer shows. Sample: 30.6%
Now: 50%
